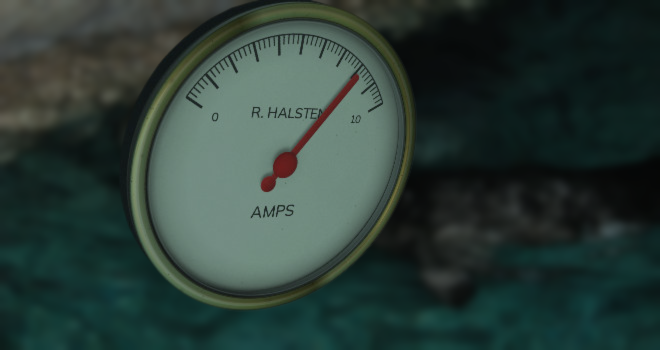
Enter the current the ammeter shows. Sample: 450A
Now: 8A
